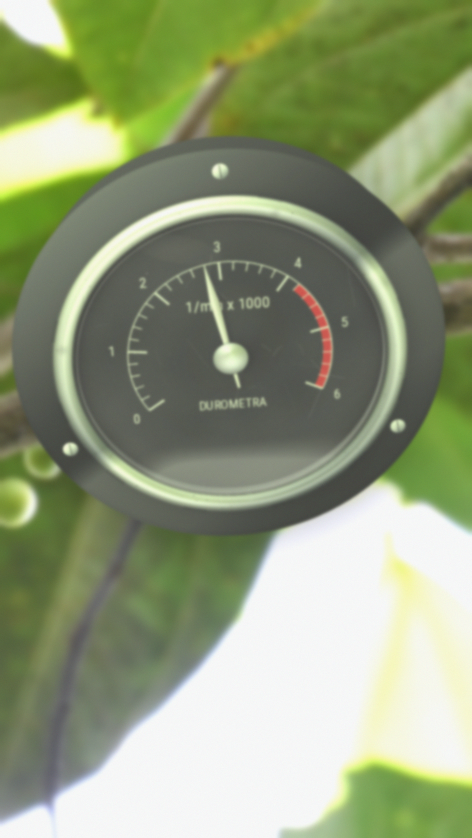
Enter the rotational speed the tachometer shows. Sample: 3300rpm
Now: 2800rpm
